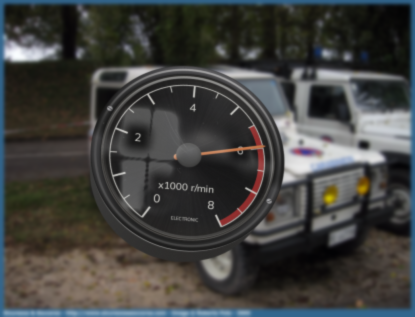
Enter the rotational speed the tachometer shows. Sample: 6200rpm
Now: 6000rpm
